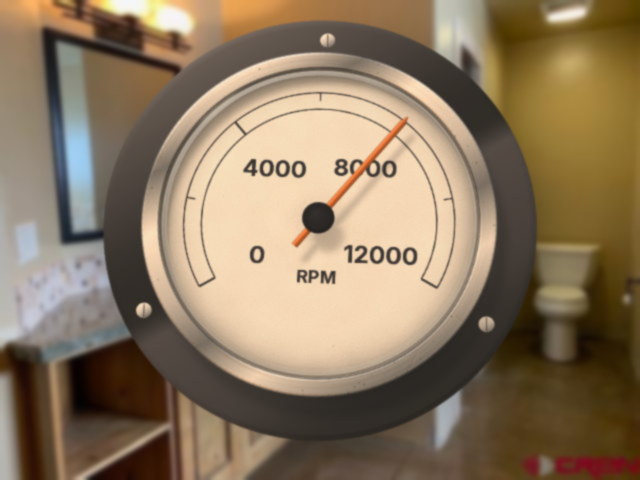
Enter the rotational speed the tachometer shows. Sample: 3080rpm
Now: 8000rpm
